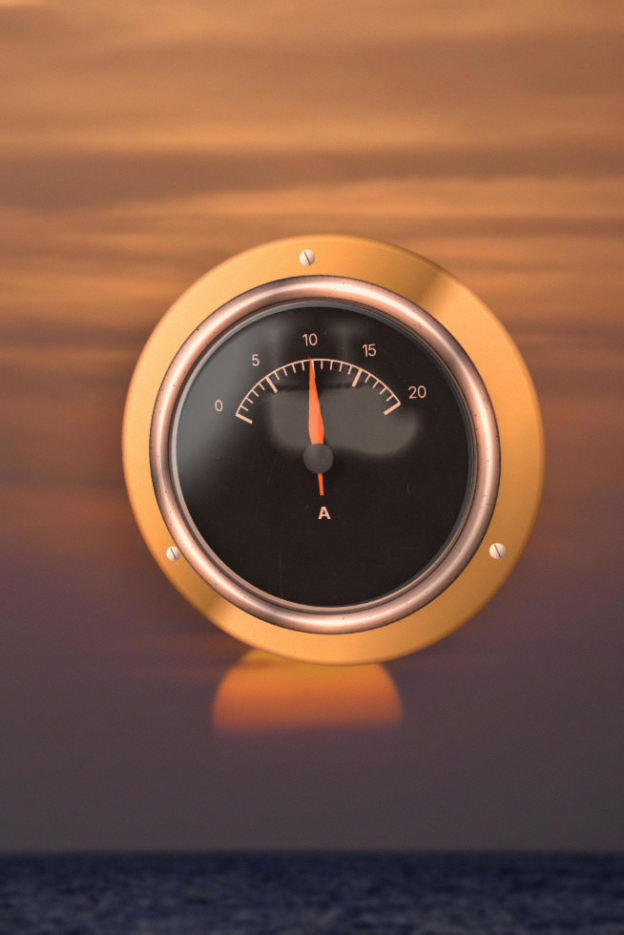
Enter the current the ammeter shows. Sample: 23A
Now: 10A
